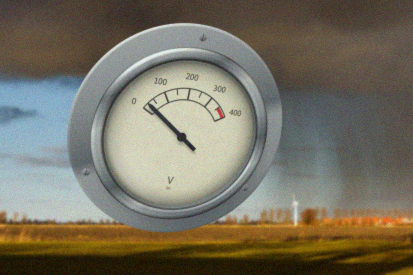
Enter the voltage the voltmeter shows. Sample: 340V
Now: 25V
